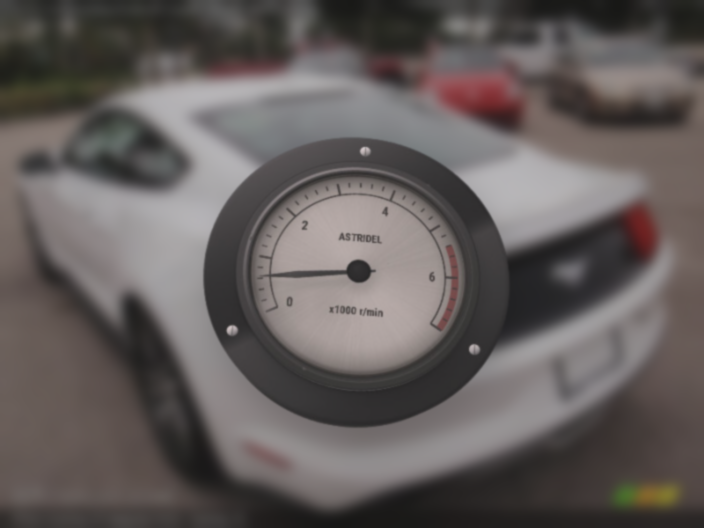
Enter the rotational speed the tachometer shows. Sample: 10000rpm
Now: 600rpm
